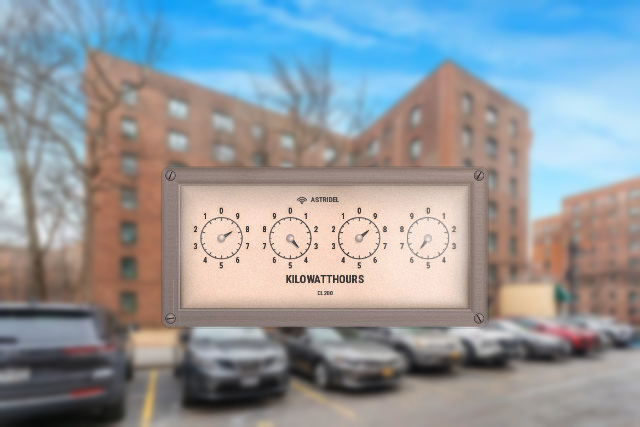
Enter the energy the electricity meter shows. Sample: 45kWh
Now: 8386kWh
